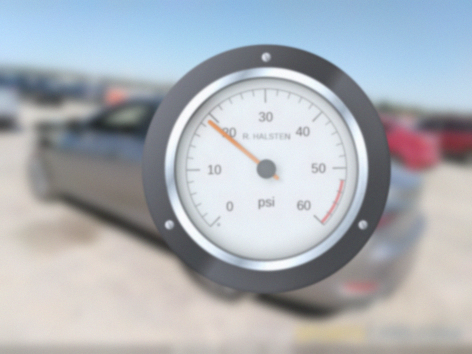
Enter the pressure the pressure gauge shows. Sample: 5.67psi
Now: 19psi
